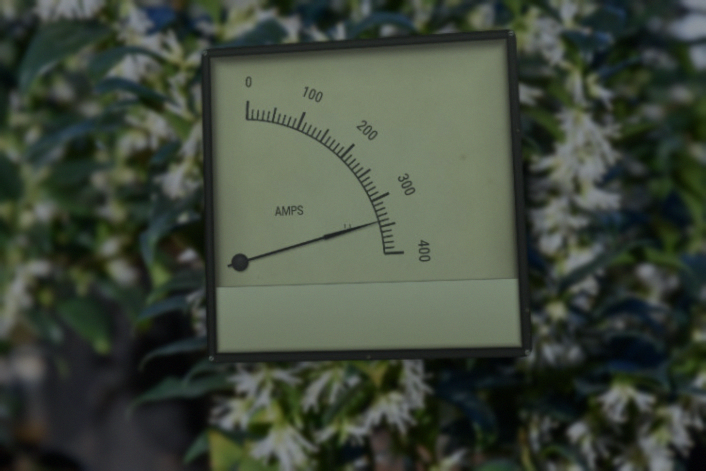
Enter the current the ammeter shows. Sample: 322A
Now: 340A
